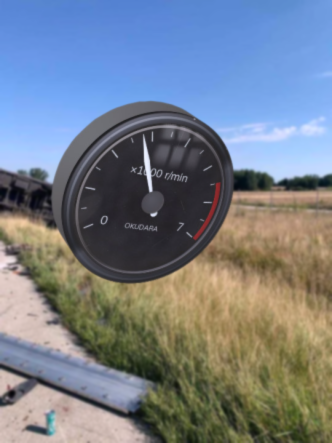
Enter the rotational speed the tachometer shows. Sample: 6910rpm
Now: 2750rpm
